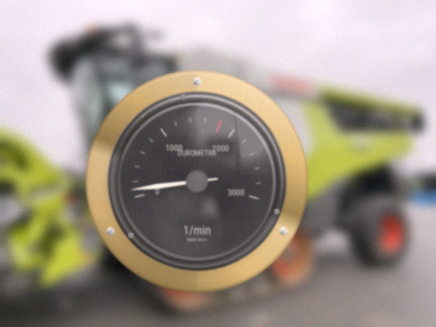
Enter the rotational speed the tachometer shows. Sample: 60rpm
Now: 100rpm
